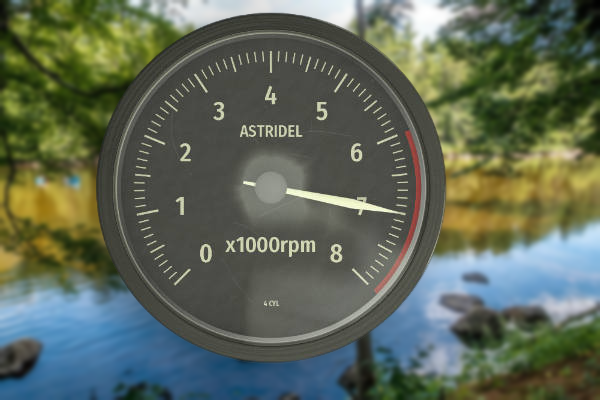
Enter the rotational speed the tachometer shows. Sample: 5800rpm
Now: 7000rpm
